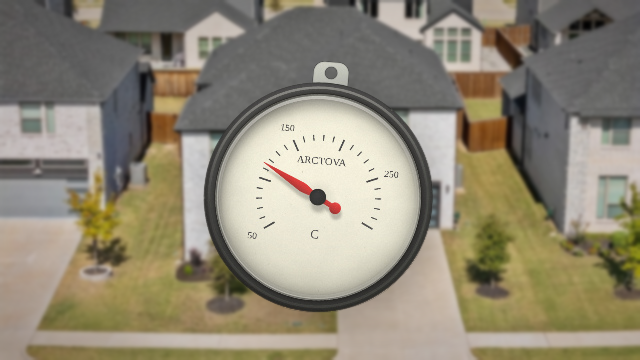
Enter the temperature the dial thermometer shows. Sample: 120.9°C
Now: 115°C
